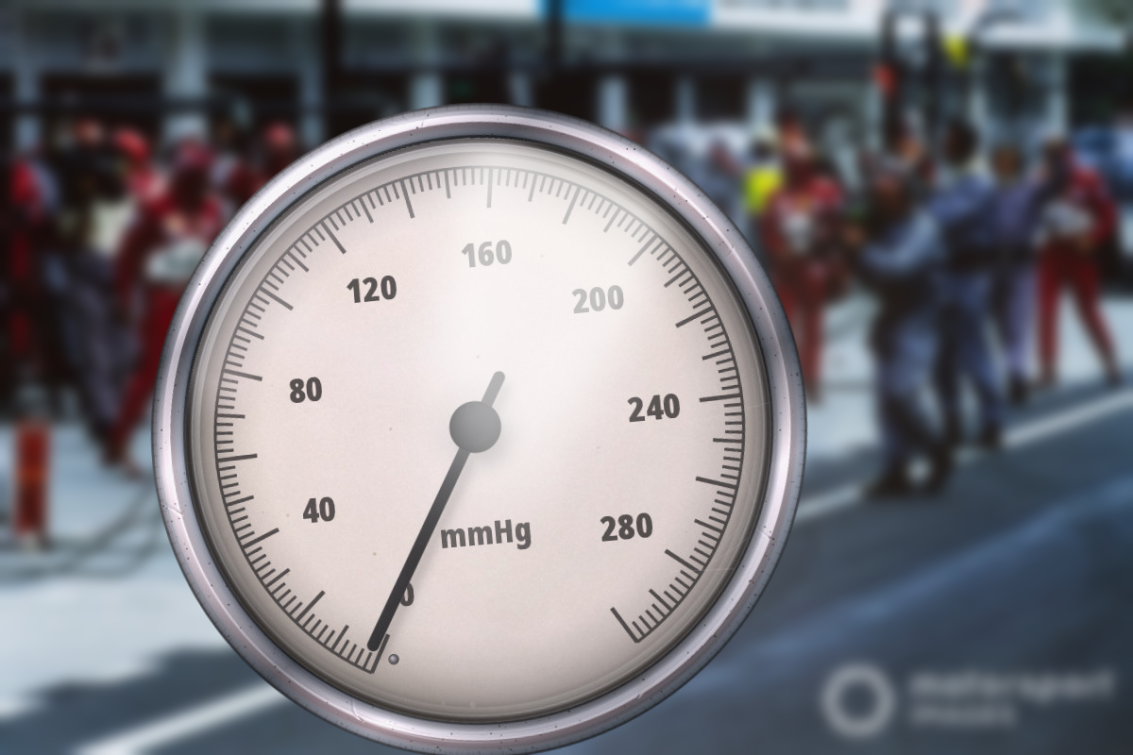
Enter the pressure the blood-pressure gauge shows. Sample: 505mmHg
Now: 2mmHg
